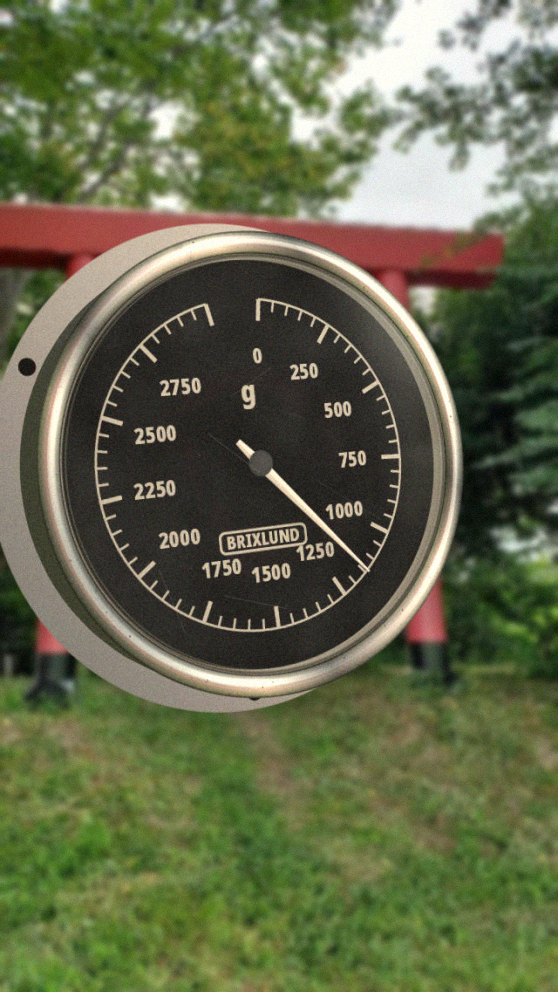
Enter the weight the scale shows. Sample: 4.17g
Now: 1150g
